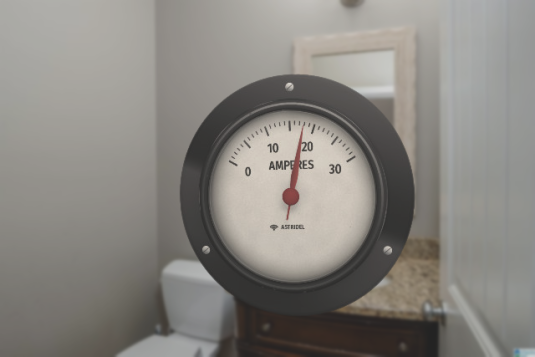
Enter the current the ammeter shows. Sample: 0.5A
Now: 18A
